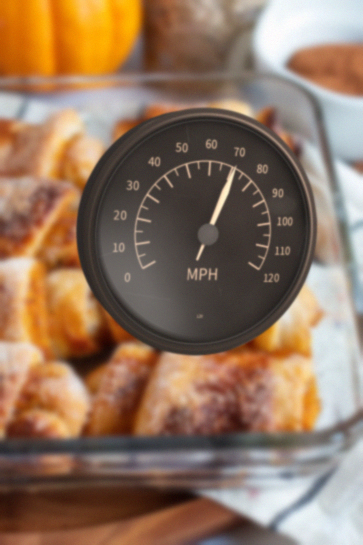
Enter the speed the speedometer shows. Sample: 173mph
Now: 70mph
